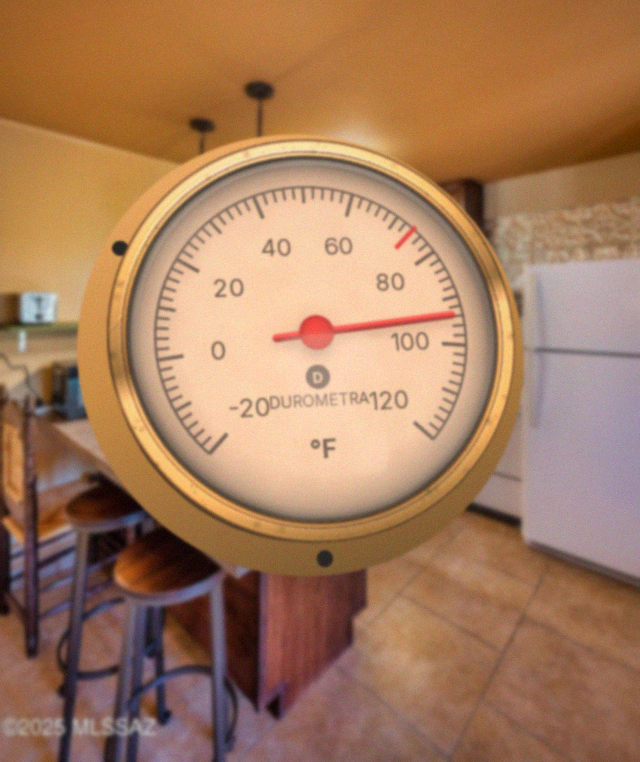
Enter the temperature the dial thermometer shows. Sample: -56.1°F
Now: 94°F
